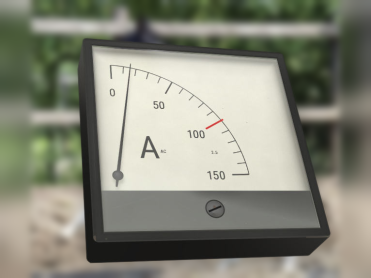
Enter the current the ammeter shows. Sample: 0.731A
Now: 15A
